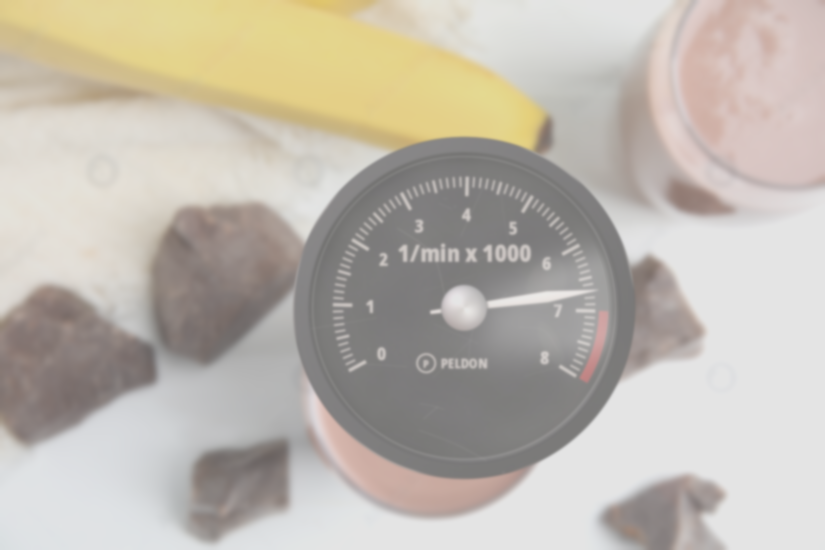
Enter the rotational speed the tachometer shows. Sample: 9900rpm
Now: 6700rpm
